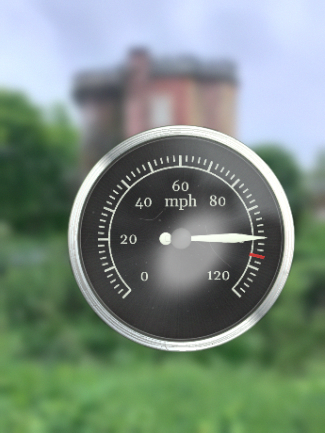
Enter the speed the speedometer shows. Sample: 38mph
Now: 100mph
